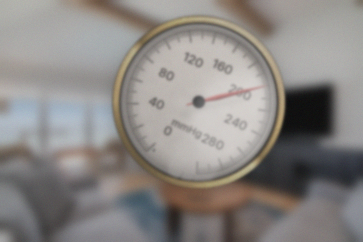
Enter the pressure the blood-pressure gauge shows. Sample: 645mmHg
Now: 200mmHg
